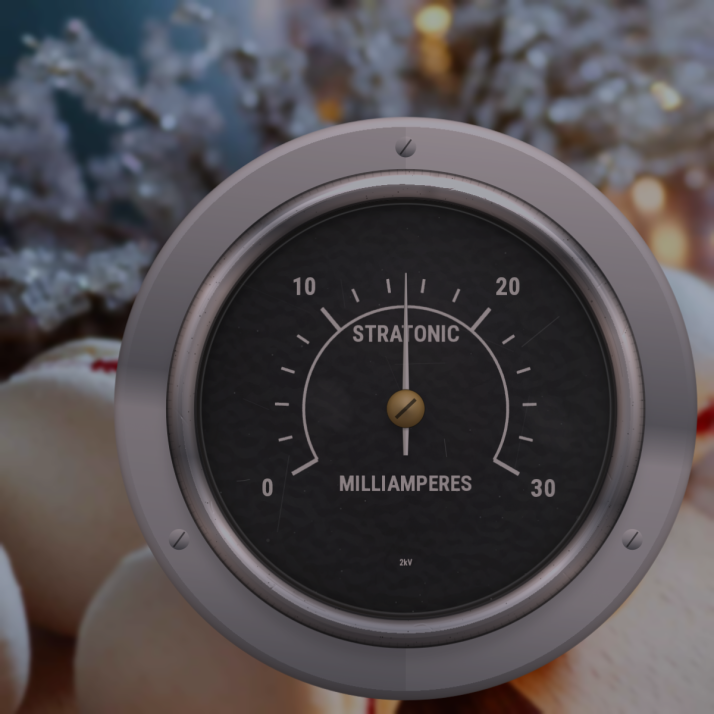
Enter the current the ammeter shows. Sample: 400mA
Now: 15mA
